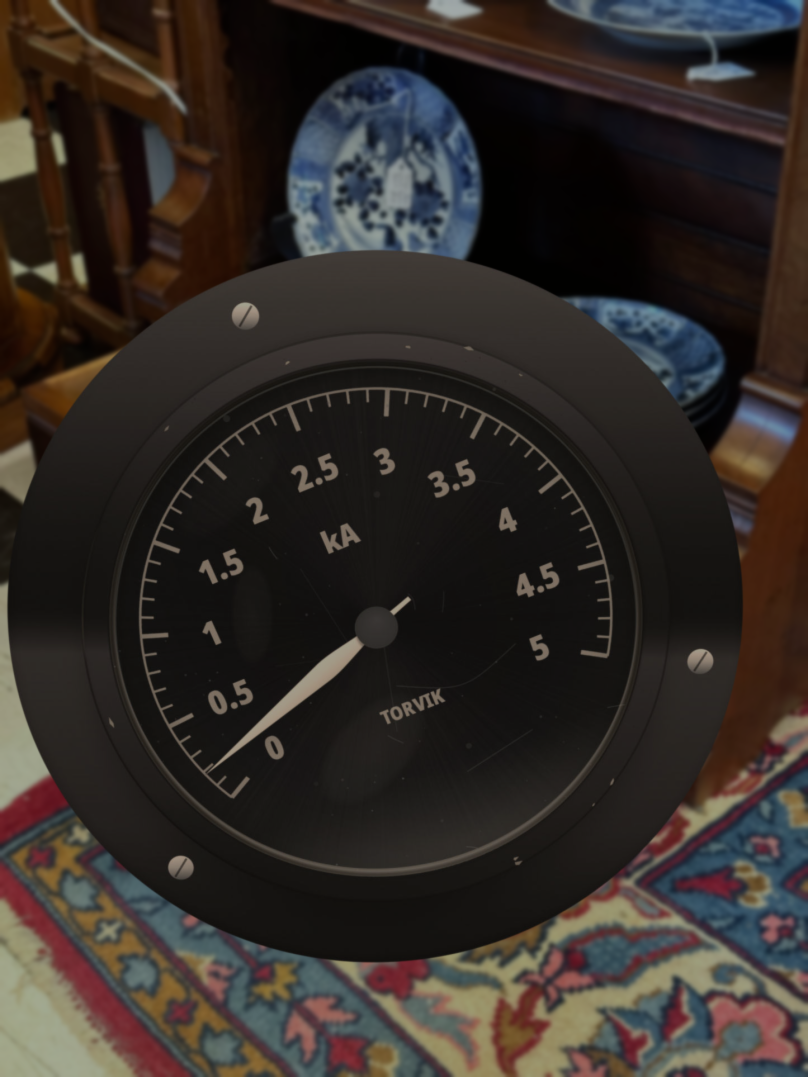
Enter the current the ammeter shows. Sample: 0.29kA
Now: 0.2kA
